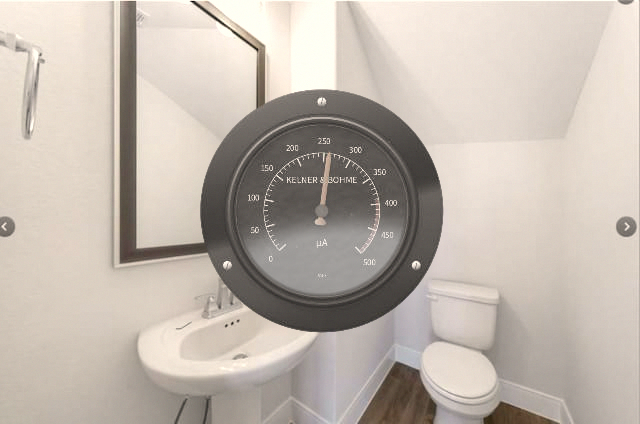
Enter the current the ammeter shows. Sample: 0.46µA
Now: 260µA
